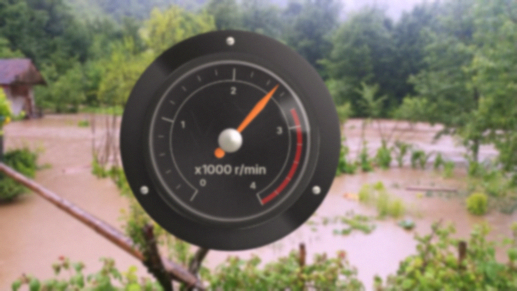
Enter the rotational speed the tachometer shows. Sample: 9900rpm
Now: 2500rpm
